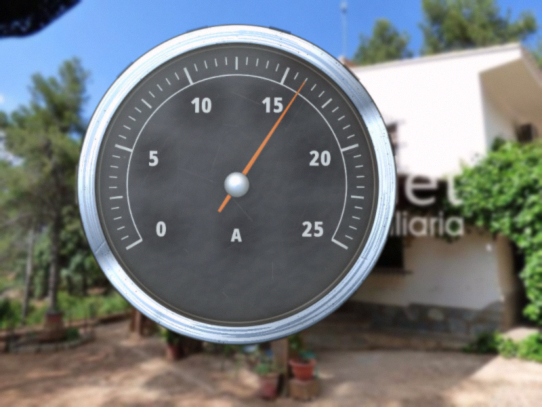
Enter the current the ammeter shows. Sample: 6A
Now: 16A
